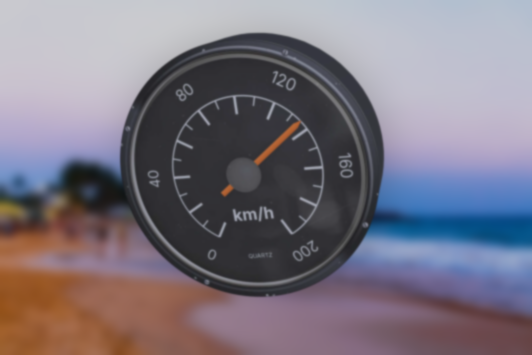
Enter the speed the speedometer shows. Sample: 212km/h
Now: 135km/h
